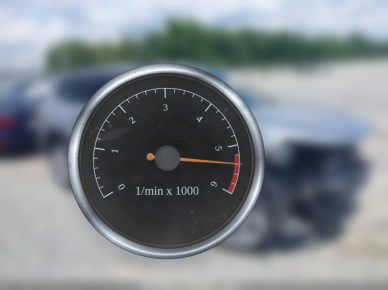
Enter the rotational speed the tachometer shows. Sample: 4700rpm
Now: 5400rpm
